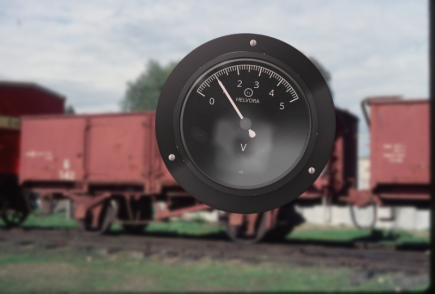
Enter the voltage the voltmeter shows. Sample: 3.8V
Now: 1V
